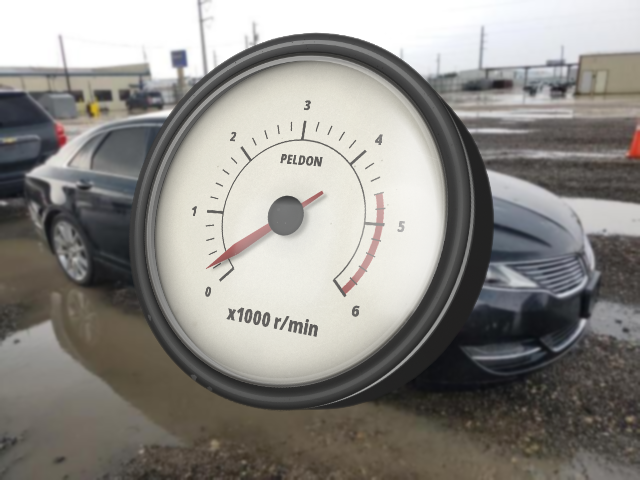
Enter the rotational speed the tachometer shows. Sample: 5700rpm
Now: 200rpm
